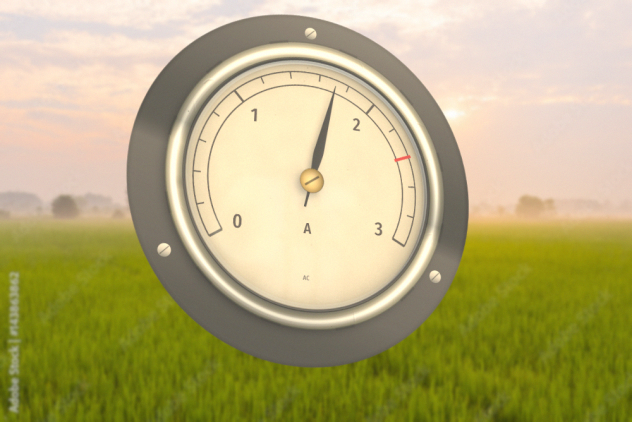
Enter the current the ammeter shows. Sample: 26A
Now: 1.7A
